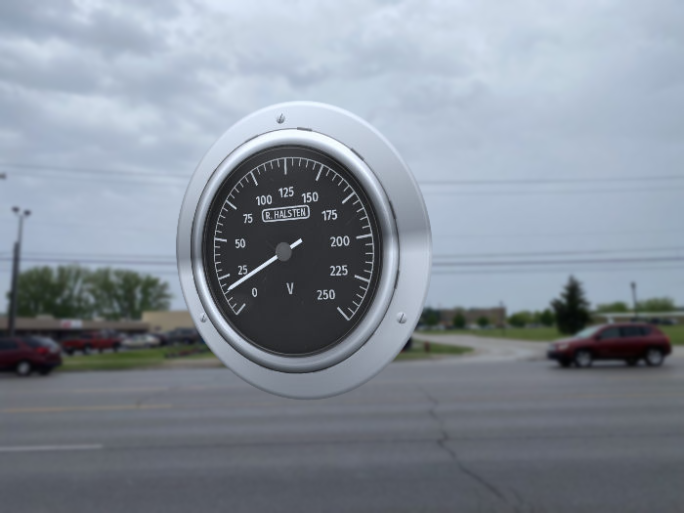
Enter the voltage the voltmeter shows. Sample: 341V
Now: 15V
